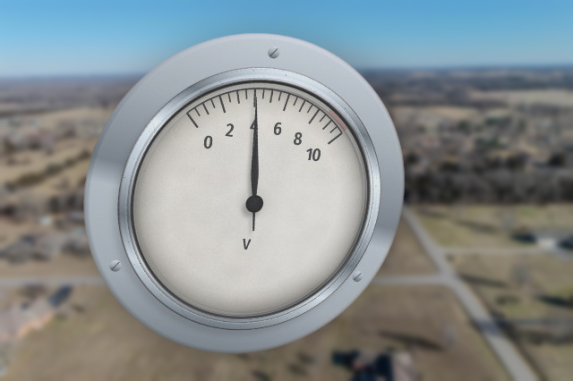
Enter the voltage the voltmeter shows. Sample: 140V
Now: 4V
